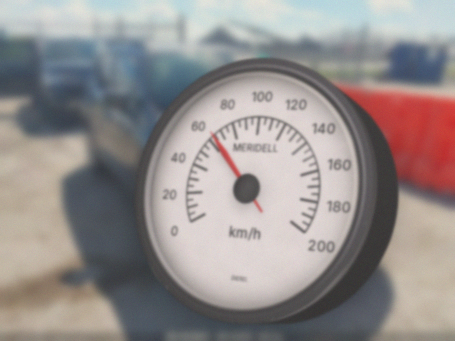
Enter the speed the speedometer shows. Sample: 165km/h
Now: 65km/h
